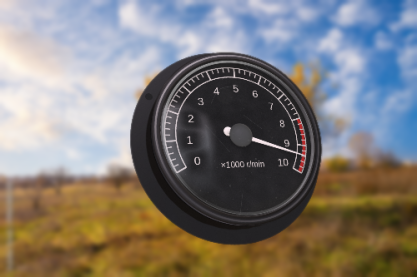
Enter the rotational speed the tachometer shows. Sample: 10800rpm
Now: 9400rpm
